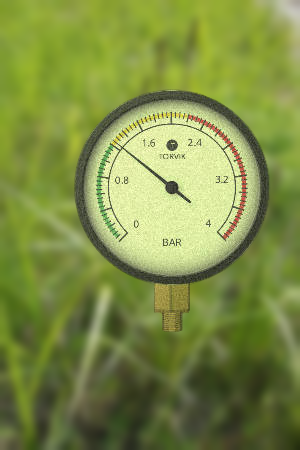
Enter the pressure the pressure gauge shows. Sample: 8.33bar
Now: 1.25bar
